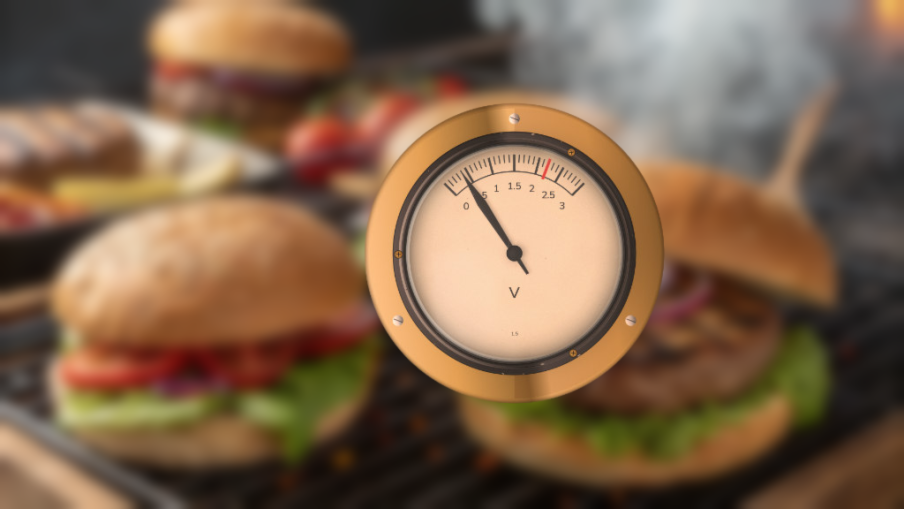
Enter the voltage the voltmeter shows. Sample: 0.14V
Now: 0.4V
